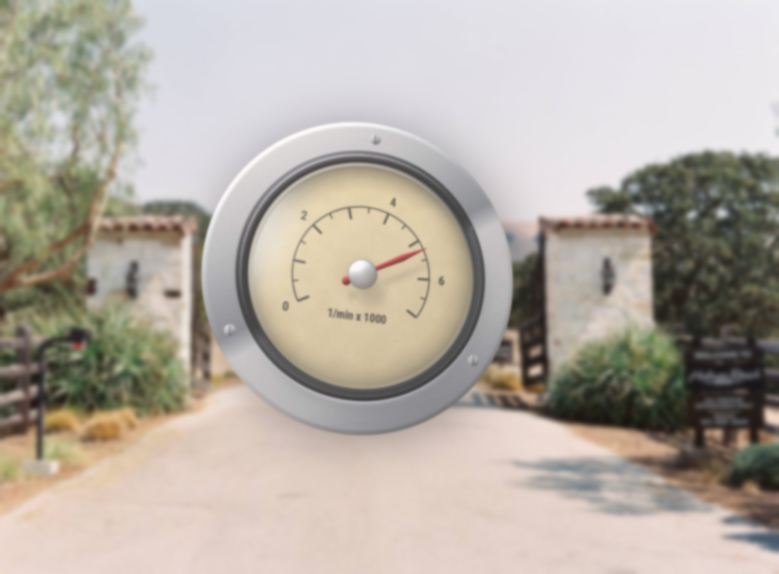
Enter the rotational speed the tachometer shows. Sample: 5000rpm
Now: 5250rpm
